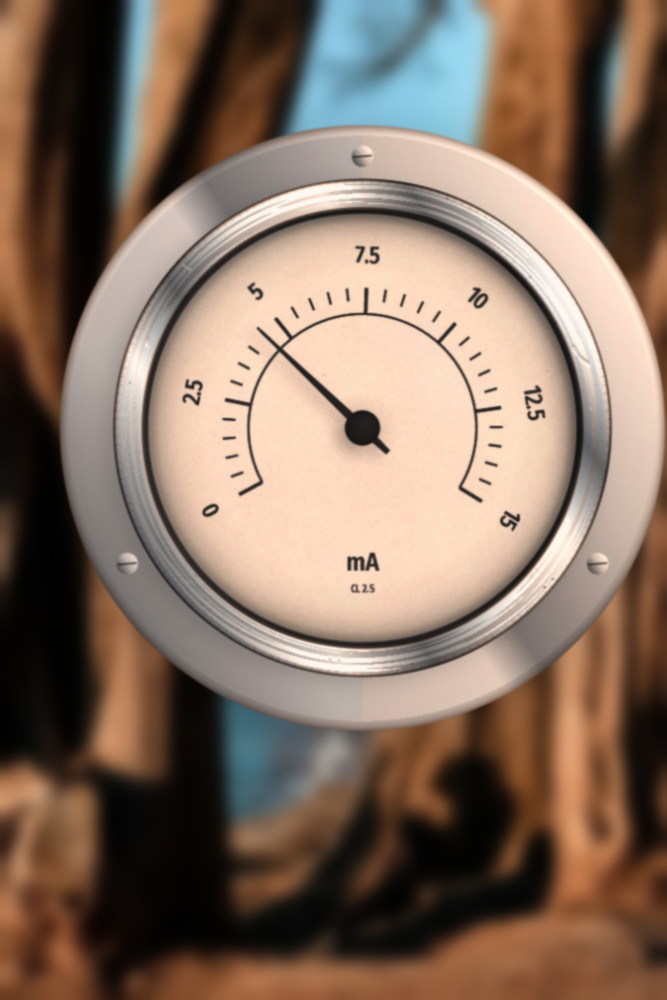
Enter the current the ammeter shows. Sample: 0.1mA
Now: 4.5mA
